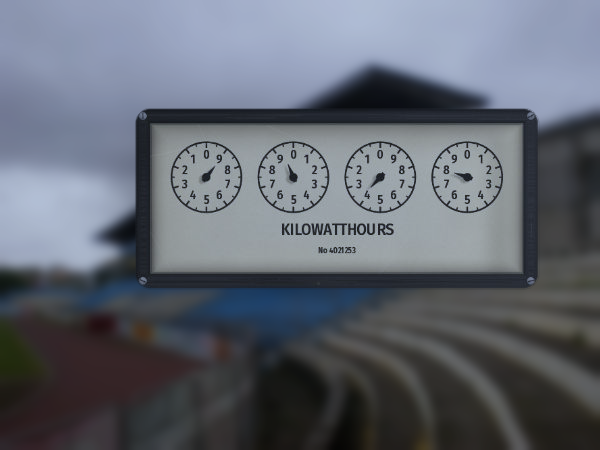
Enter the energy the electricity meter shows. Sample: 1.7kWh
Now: 8938kWh
